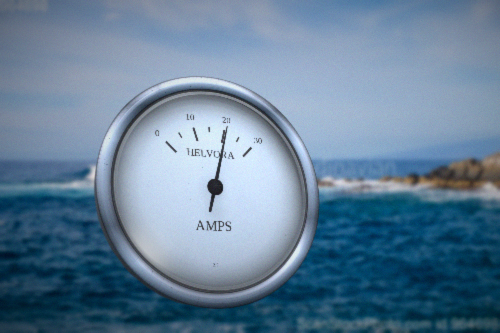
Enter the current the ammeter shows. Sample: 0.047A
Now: 20A
